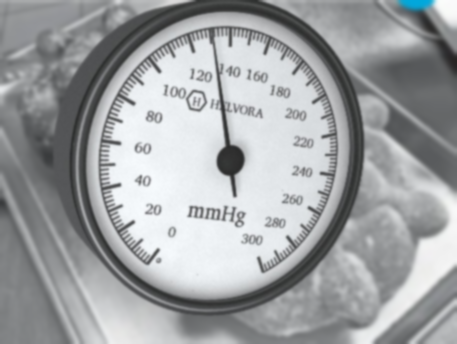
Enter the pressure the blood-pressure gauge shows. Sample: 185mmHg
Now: 130mmHg
